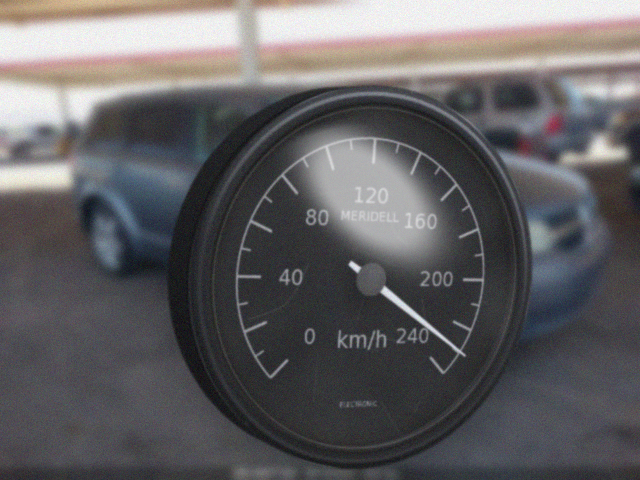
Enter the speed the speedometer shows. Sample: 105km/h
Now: 230km/h
